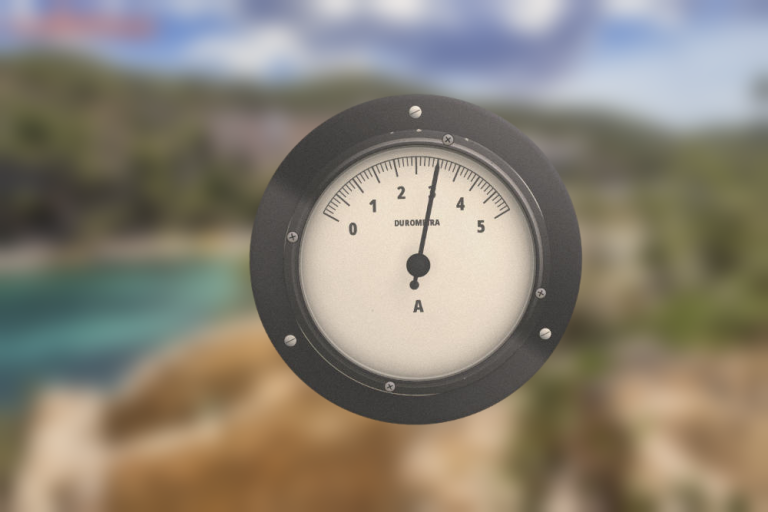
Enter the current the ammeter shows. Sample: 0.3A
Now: 3A
